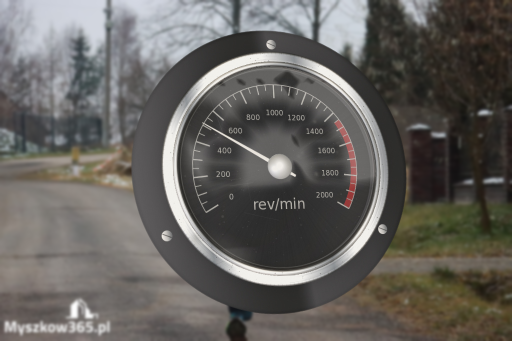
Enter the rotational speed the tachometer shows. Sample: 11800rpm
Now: 500rpm
